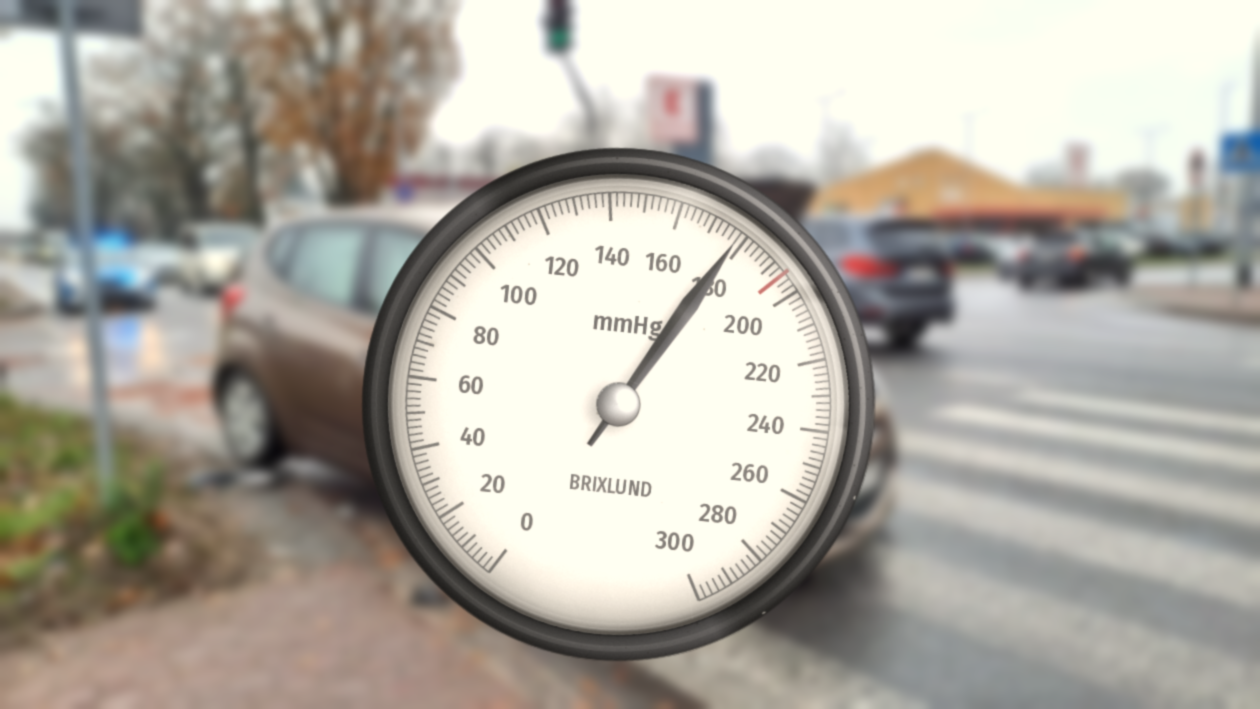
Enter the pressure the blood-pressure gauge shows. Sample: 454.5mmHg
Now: 178mmHg
